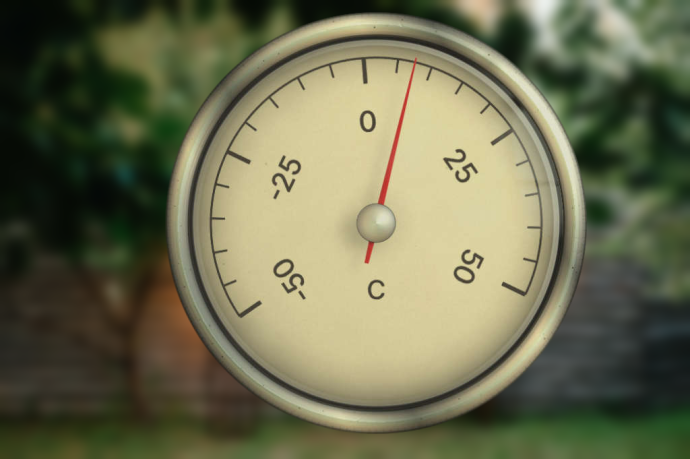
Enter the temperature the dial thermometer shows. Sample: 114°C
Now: 7.5°C
